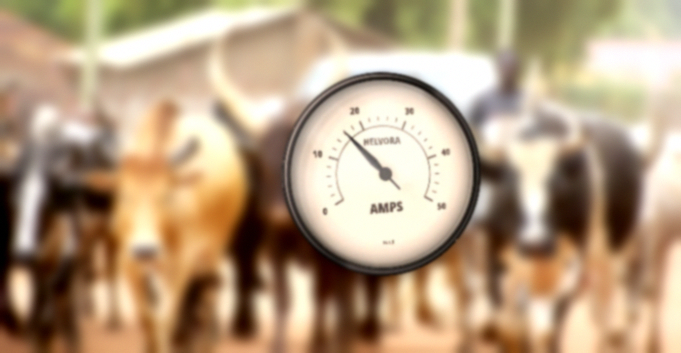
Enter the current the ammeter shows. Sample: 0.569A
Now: 16A
